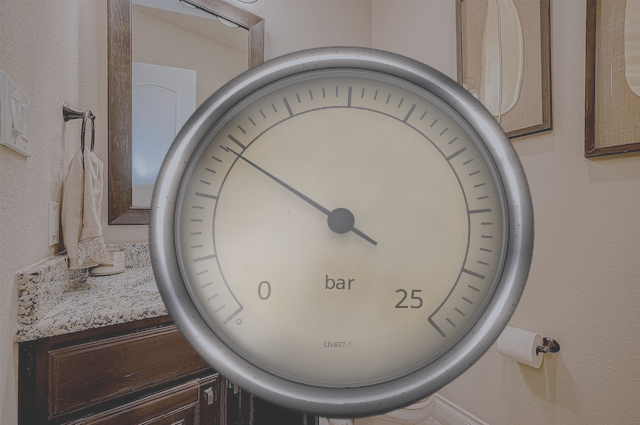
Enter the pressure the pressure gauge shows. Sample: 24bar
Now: 7bar
